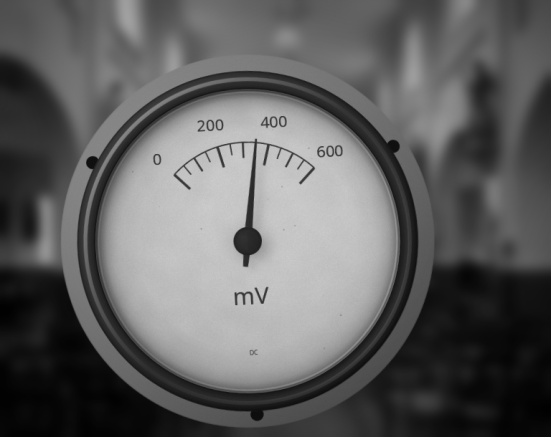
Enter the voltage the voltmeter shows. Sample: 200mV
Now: 350mV
